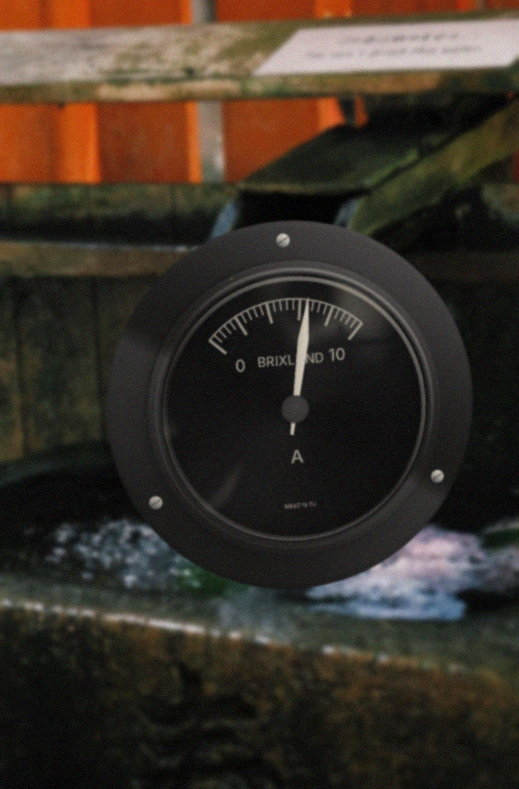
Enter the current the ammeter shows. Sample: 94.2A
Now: 6.4A
